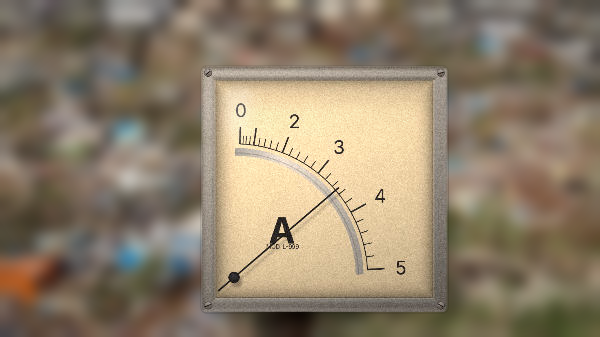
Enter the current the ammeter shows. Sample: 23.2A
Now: 3.5A
